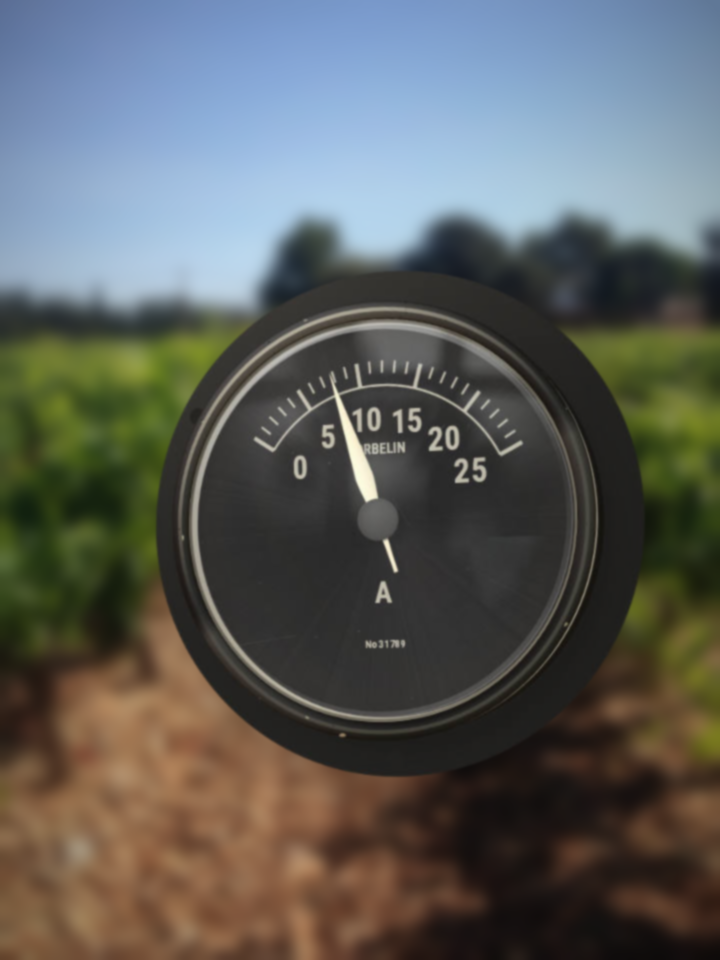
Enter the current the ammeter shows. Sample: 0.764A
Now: 8A
